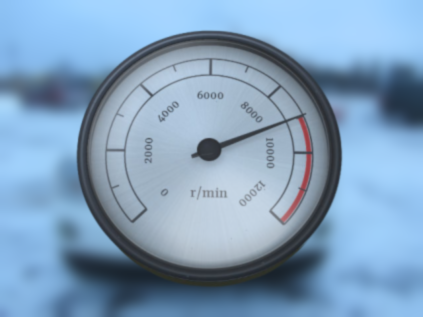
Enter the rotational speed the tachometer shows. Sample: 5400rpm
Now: 9000rpm
